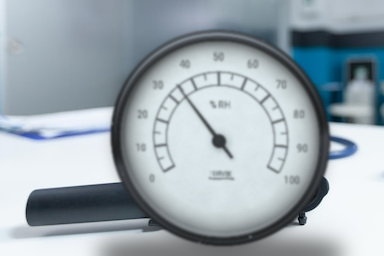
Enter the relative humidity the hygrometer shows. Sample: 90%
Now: 35%
